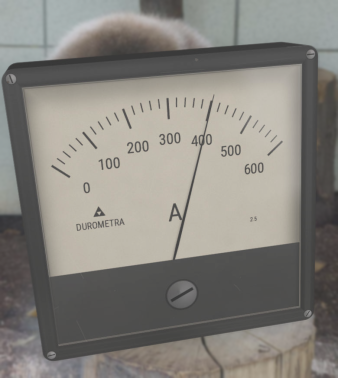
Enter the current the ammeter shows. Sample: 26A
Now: 400A
